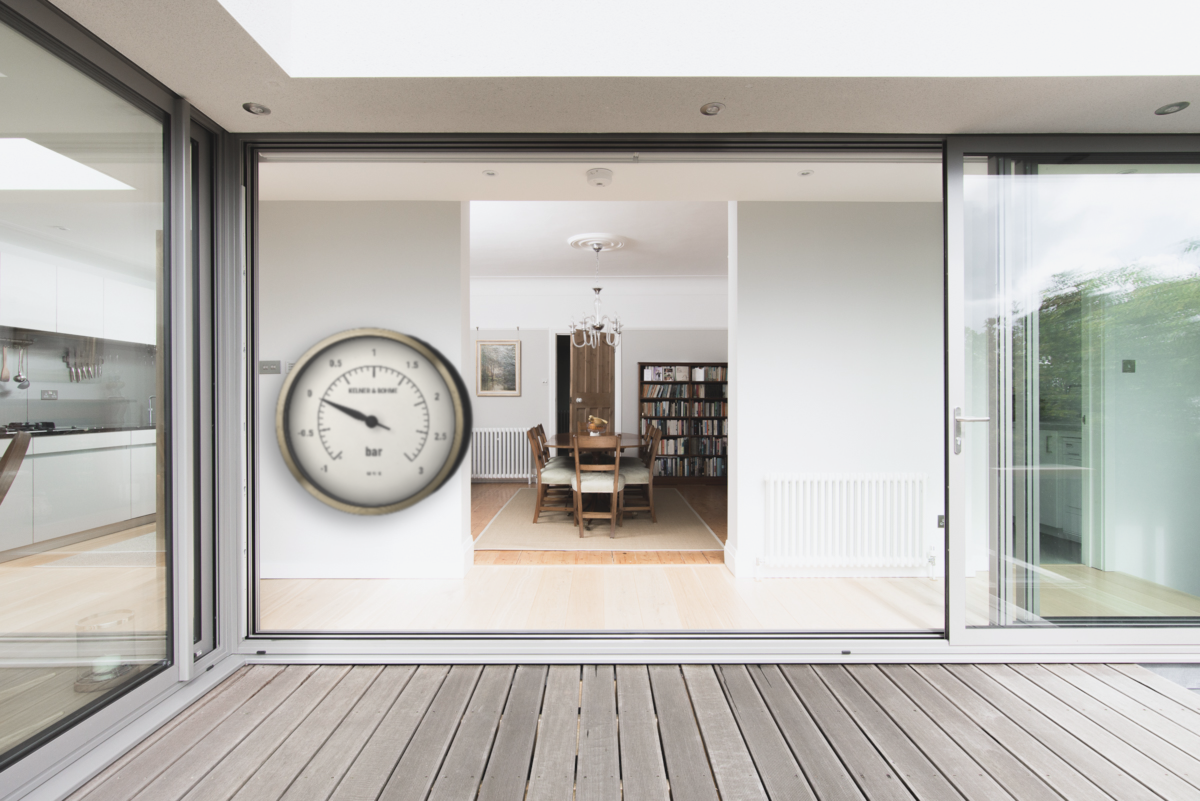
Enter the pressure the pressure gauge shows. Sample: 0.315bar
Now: 0bar
